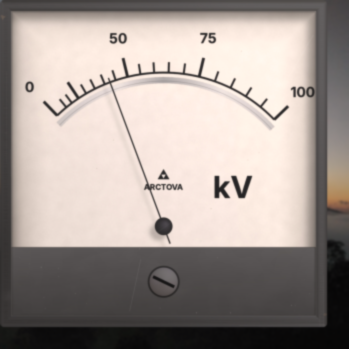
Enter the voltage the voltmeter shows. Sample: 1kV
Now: 42.5kV
